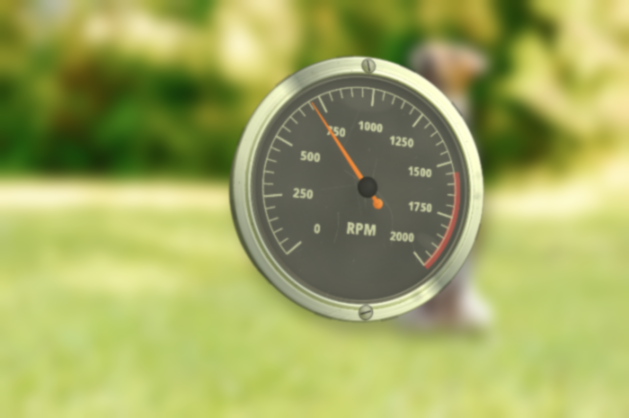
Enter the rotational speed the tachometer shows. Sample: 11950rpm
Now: 700rpm
